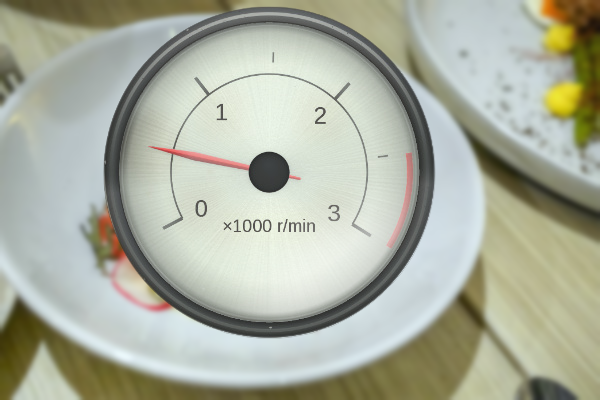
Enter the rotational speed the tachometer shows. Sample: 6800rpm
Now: 500rpm
